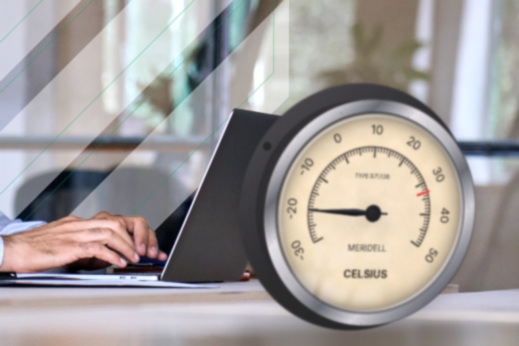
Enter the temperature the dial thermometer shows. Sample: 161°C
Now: -20°C
